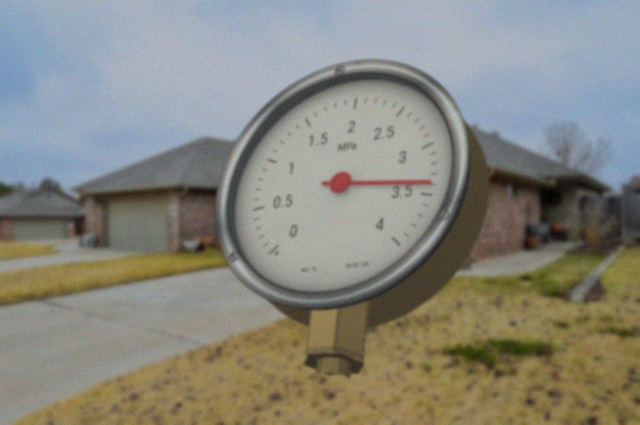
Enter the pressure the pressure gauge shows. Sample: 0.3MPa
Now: 3.4MPa
